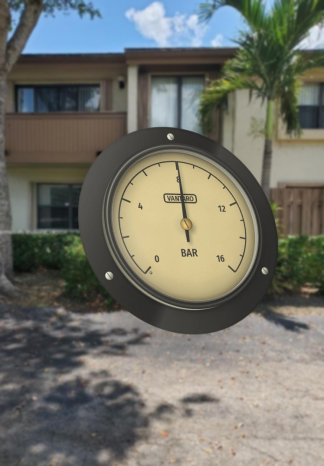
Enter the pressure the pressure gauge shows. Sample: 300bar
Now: 8bar
